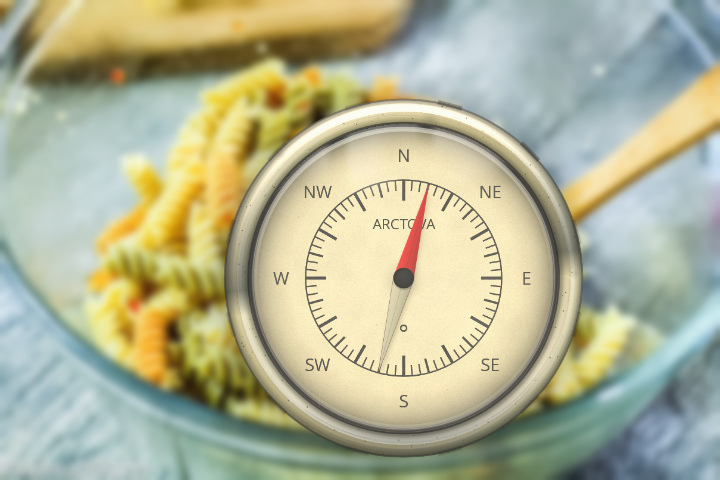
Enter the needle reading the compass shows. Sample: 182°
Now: 15°
